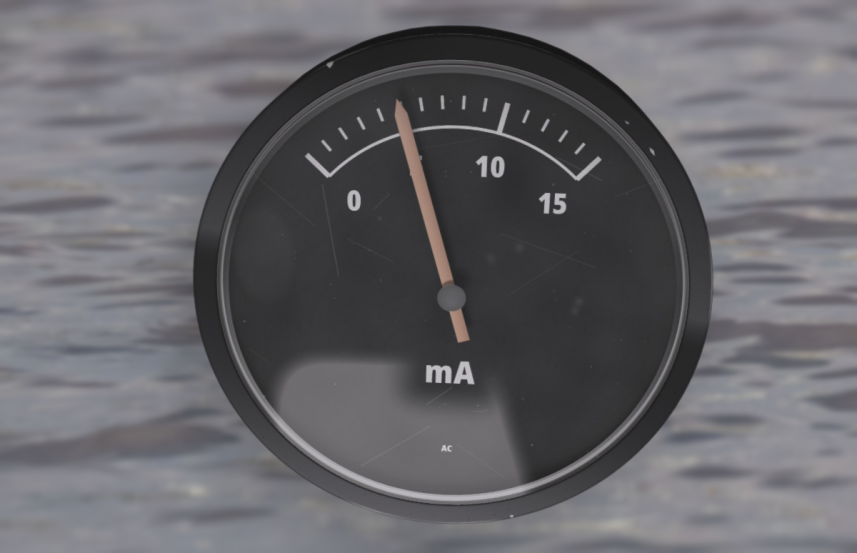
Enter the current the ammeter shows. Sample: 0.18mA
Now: 5mA
